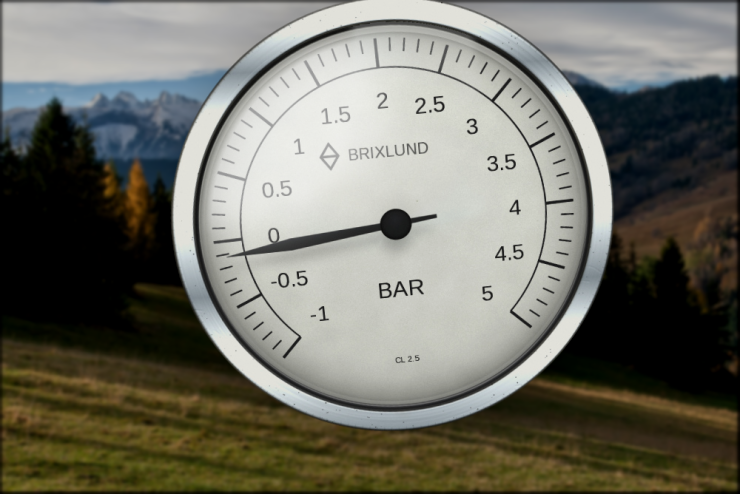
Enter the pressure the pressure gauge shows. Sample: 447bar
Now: -0.1bar
